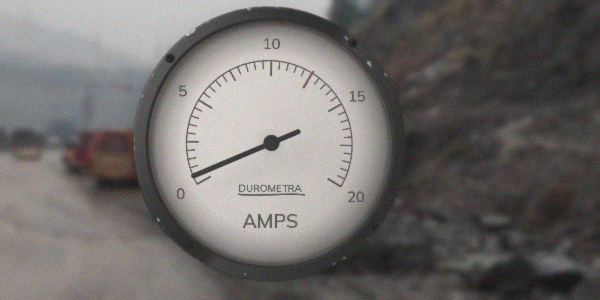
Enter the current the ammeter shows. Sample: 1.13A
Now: 0.5A
